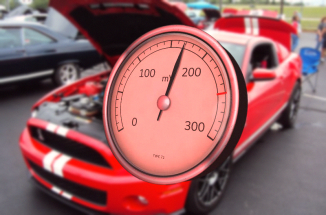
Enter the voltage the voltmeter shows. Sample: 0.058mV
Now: 170mV
